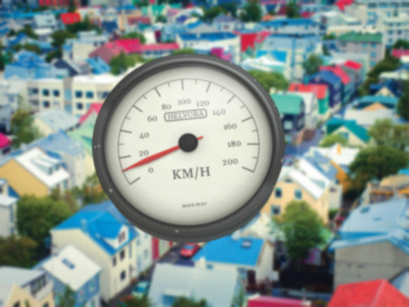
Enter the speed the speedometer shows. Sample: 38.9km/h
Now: 10km/h
